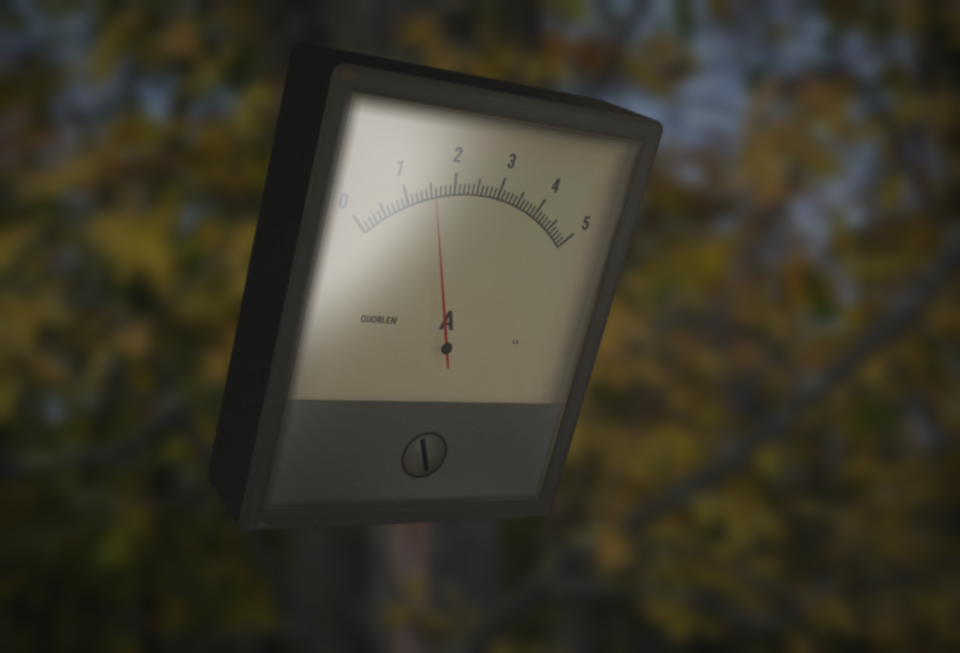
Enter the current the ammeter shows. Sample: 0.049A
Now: 1.5A
